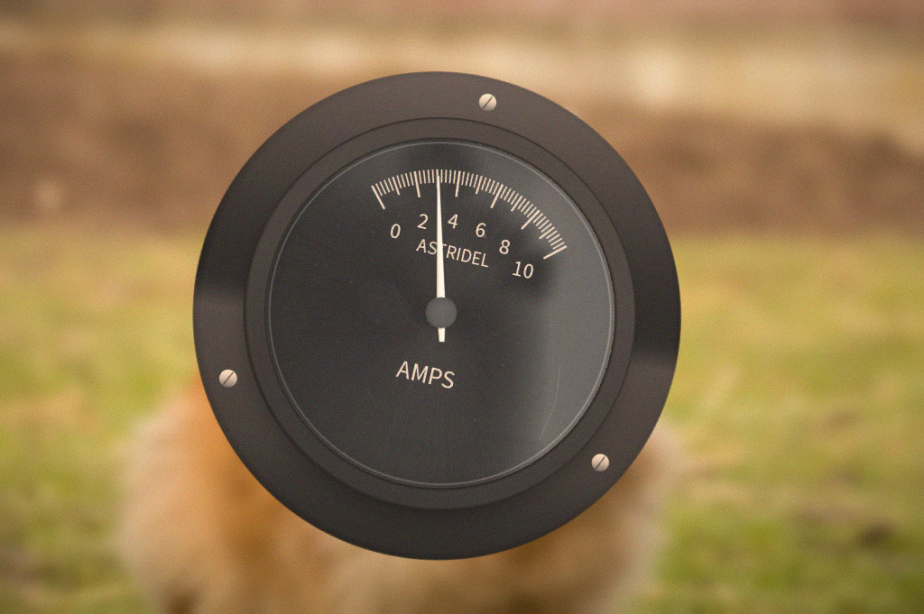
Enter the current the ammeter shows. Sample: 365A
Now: 3A
